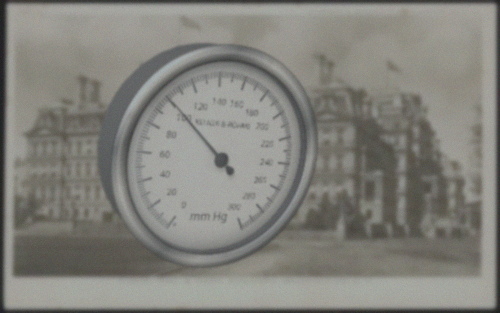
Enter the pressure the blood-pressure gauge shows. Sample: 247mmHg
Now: 100mmHg
